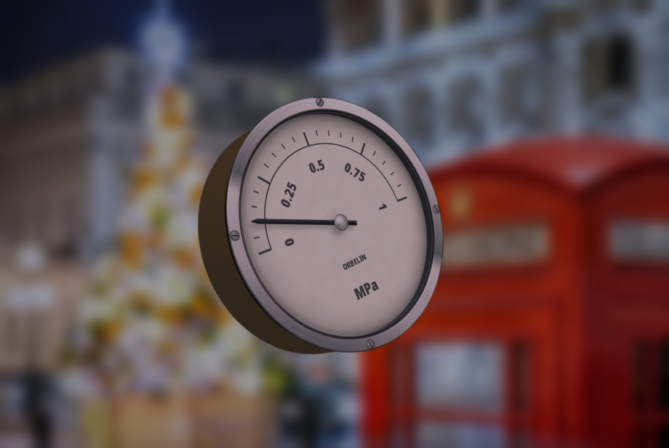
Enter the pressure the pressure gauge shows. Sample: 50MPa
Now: 0.1MPa
